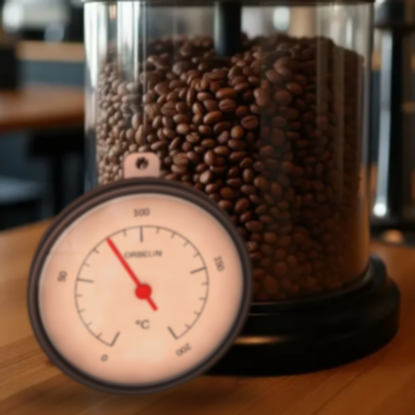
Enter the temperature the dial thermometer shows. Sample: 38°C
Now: 80°C
